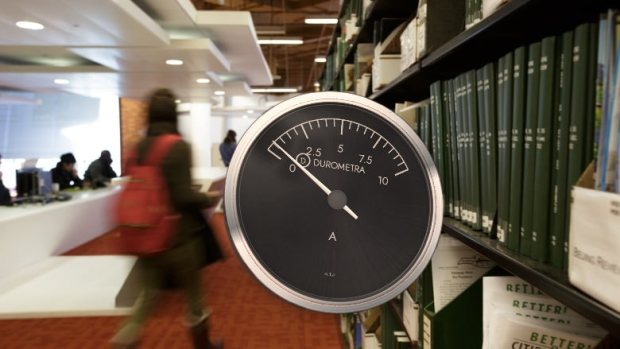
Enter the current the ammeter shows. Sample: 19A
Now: 0.5A
